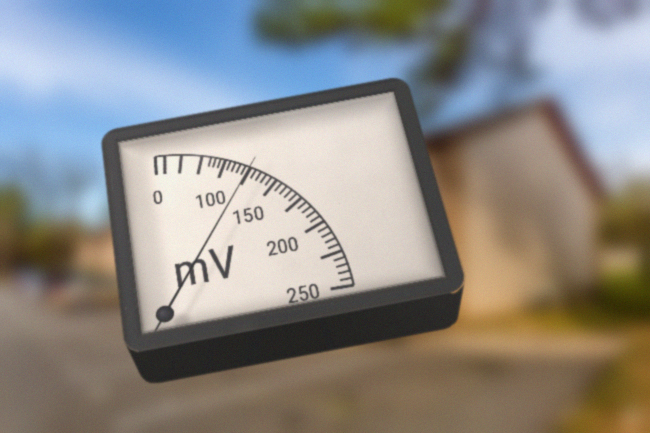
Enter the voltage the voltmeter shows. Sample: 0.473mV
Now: 125mV
